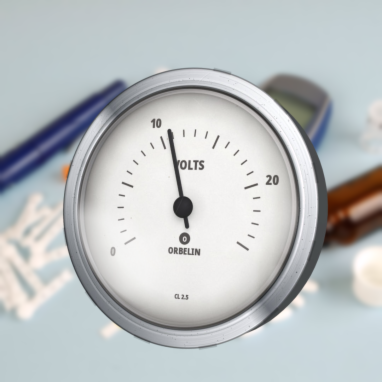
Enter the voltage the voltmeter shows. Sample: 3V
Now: 11V
